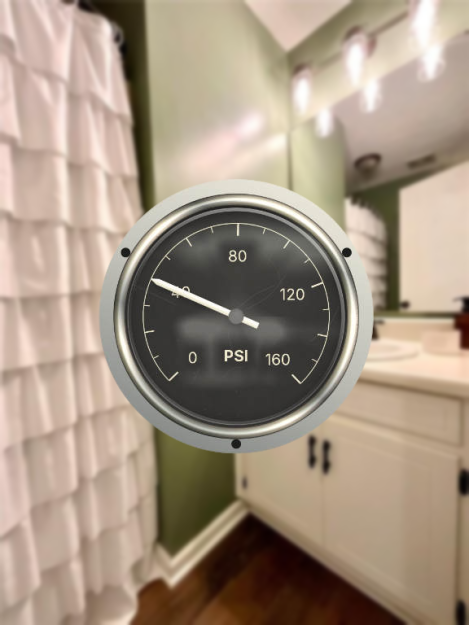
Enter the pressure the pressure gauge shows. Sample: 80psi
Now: 40psi
